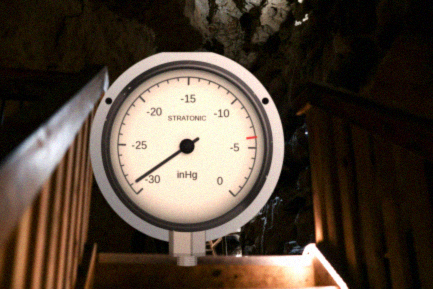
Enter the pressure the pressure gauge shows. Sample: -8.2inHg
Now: -29inHg
